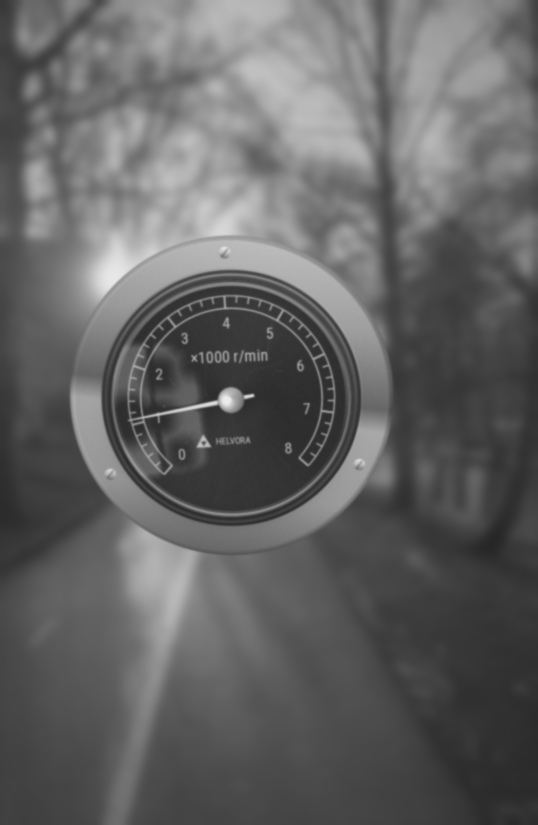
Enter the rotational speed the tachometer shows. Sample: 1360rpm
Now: 1100rpm
